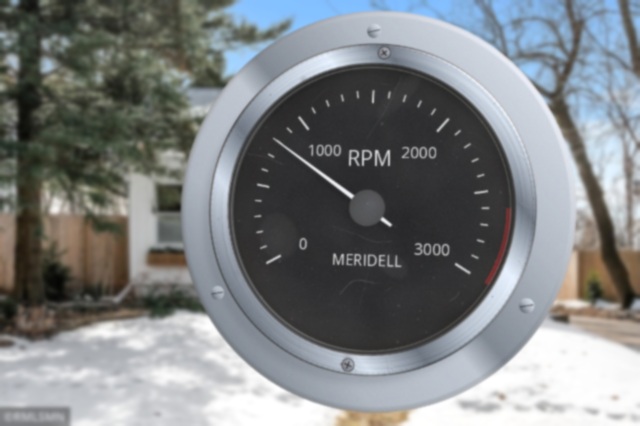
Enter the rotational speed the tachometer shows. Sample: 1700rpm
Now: 800rpm
